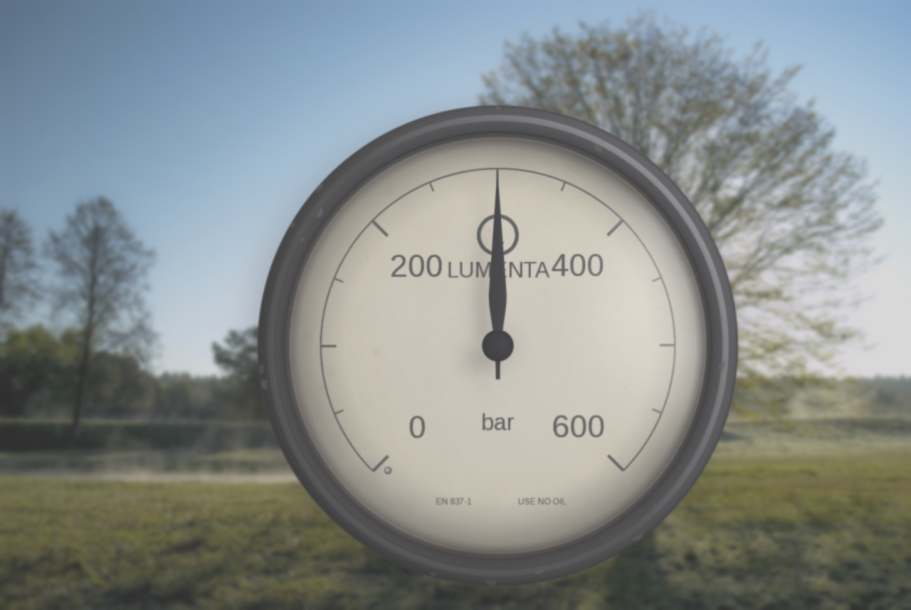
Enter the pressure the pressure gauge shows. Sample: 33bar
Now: 300bar
